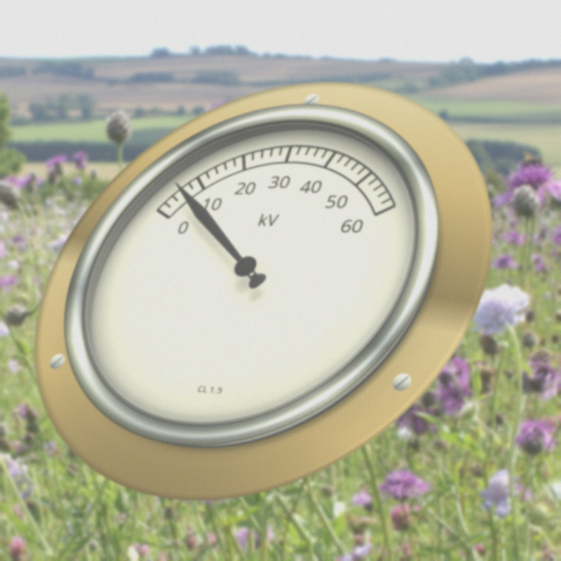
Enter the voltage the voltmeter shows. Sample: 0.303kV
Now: 6kV
